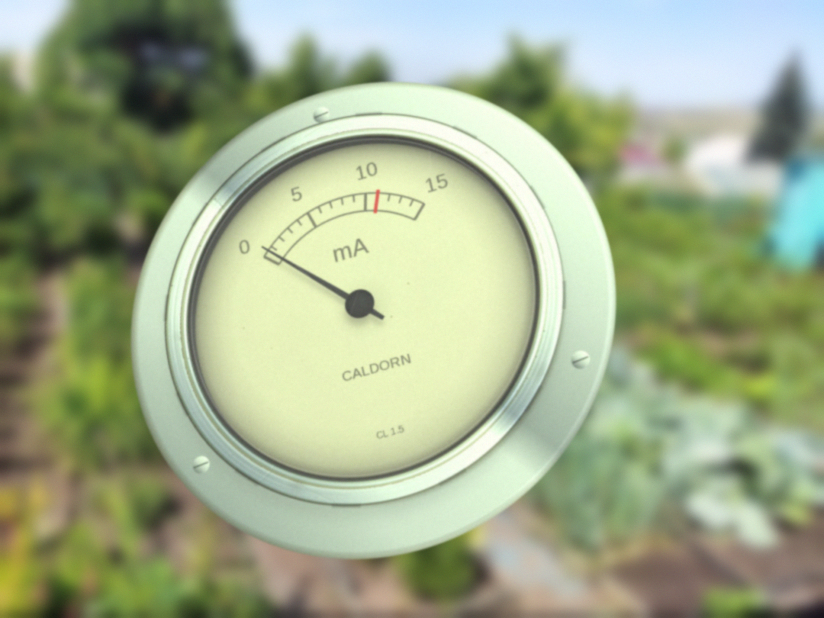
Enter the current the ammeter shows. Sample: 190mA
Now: 0.5mA
